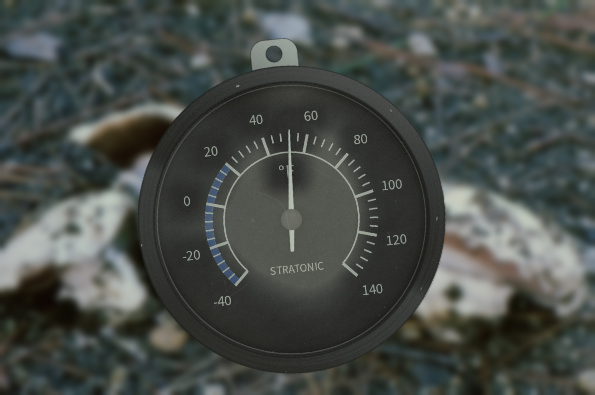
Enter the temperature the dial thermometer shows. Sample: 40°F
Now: 52°F
